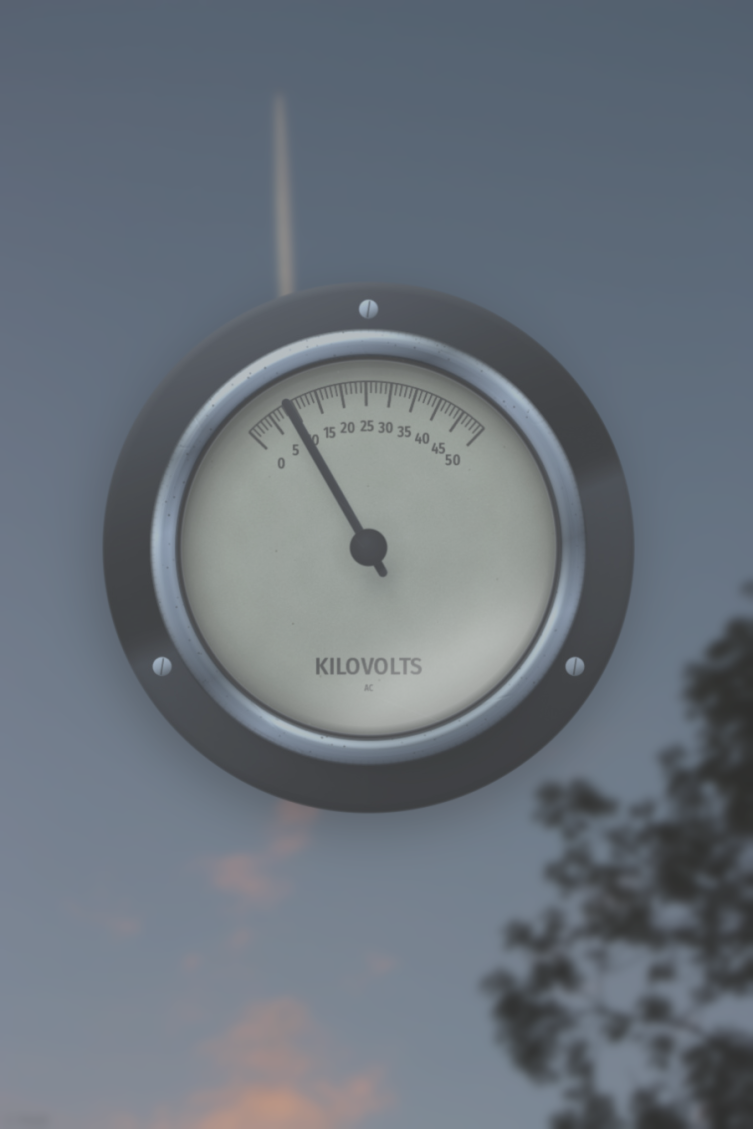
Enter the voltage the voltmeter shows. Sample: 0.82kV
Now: 9kV
